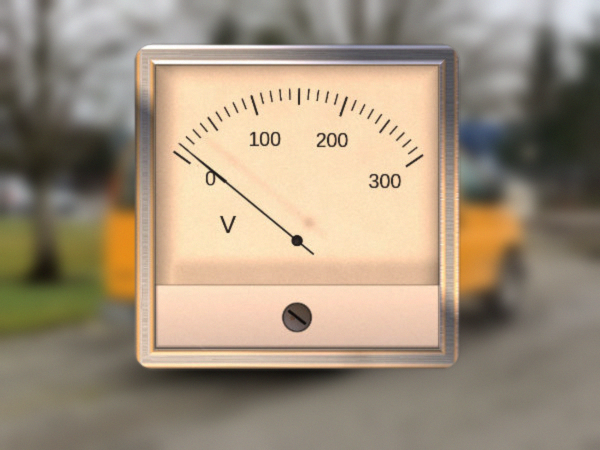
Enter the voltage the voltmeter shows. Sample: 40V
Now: 10V
